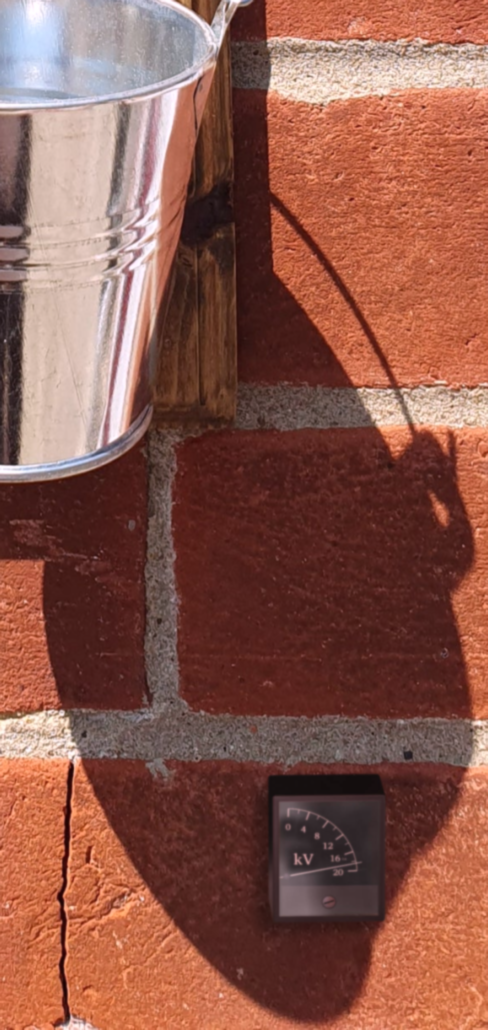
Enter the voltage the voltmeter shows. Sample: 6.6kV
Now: 18kV
